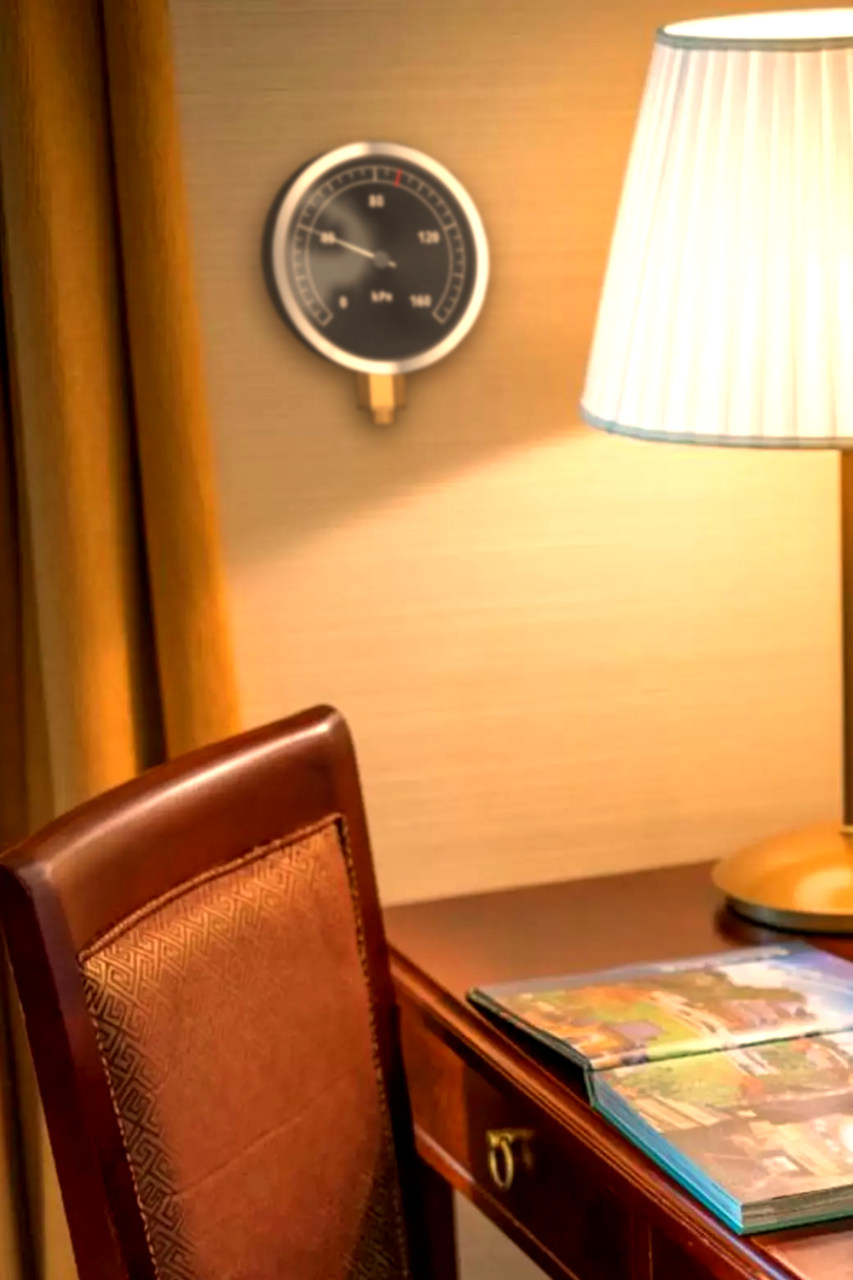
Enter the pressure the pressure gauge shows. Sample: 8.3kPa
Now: 40kPa
